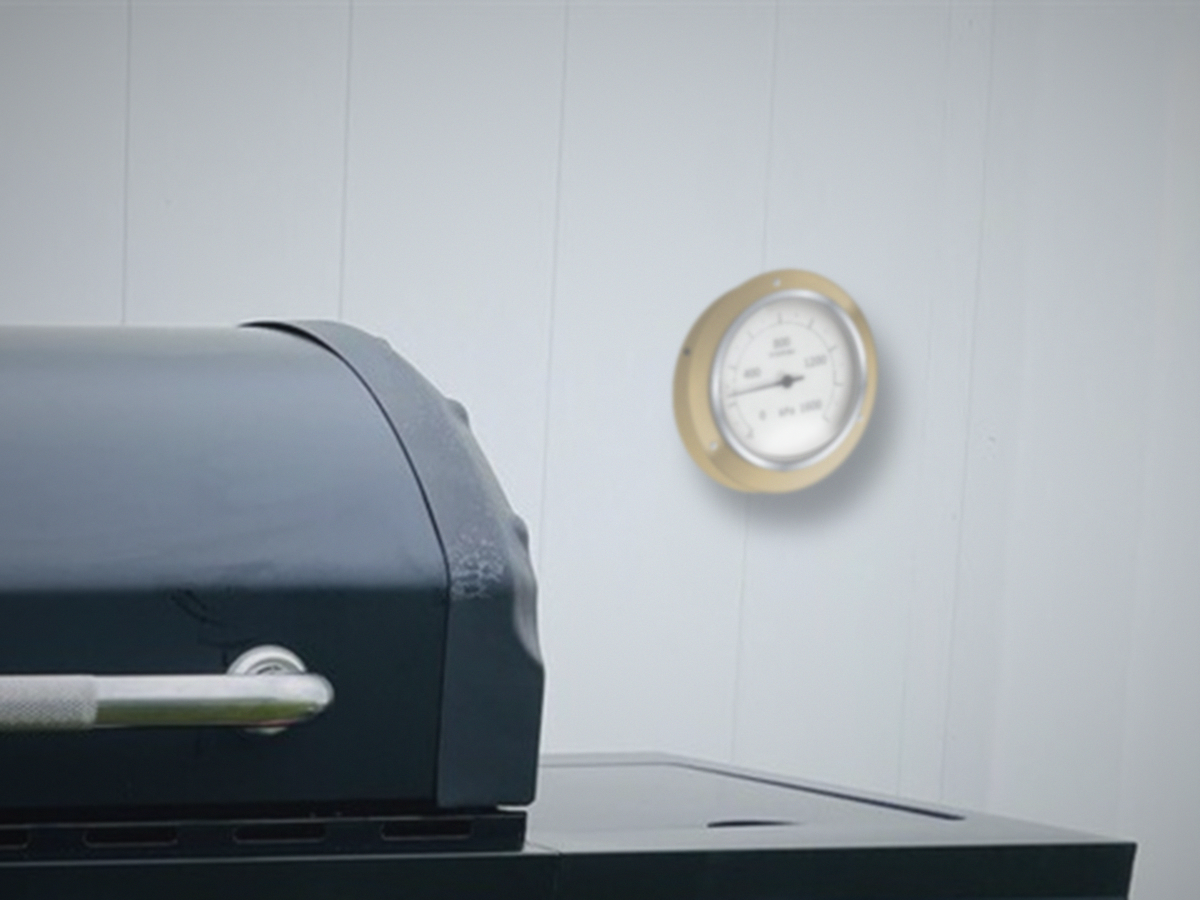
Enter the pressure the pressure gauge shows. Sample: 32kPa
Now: 250kPa
